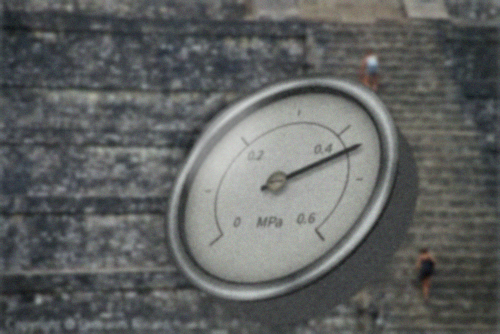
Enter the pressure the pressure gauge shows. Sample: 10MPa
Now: 0.45MPa
